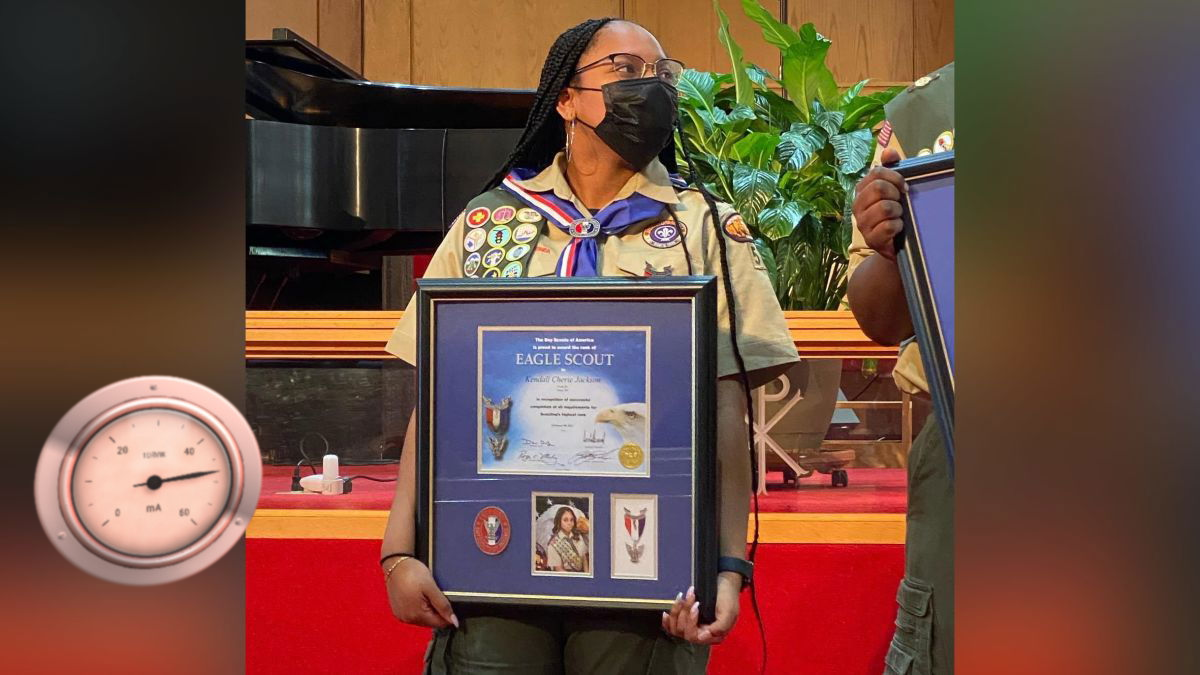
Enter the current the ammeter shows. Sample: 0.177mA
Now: 47.5mA
